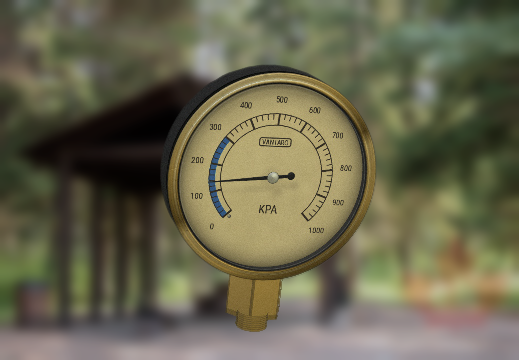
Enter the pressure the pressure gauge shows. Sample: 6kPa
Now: 140kPa
